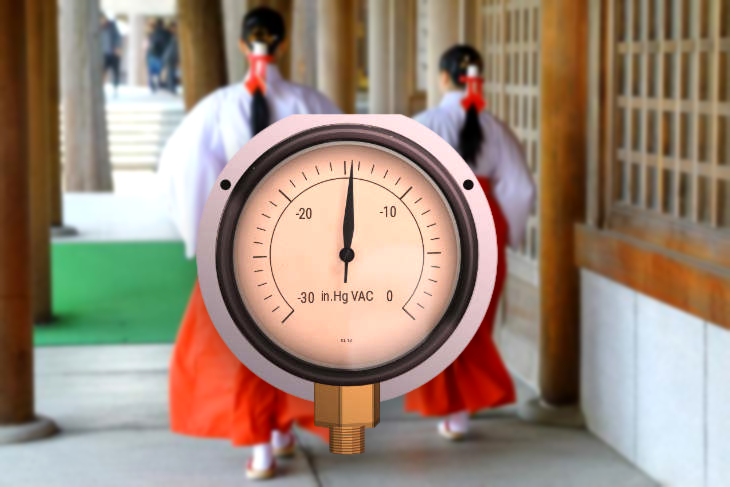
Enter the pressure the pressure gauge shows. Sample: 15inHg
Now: -14.5inHg
